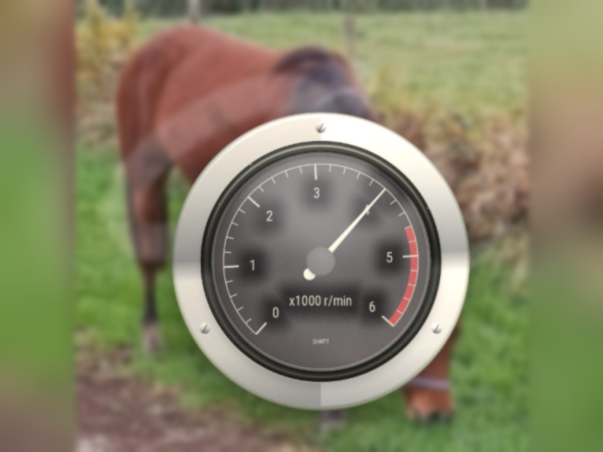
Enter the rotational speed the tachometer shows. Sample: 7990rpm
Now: 4000rpm
